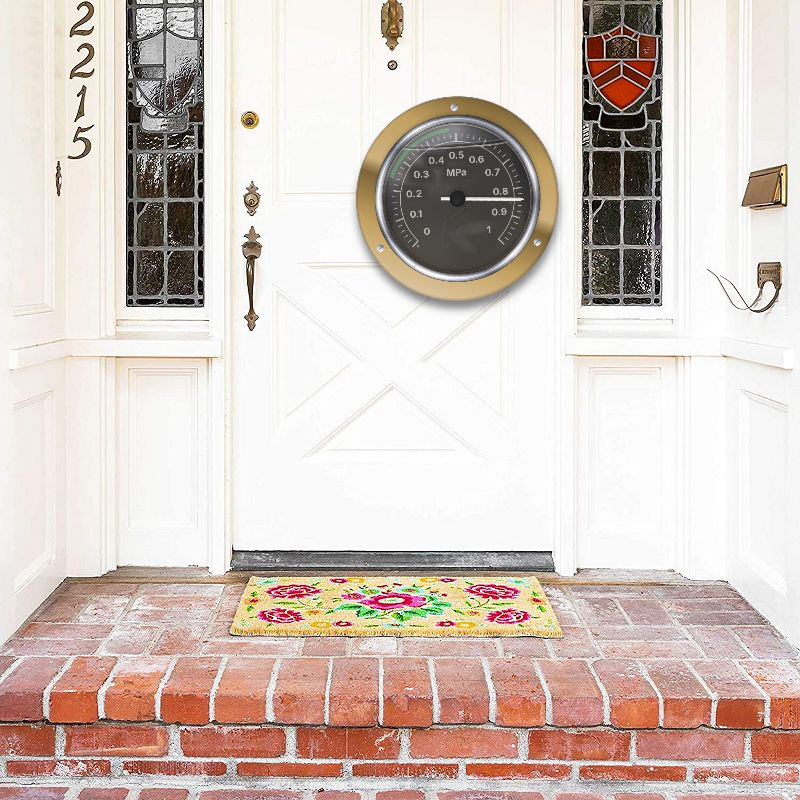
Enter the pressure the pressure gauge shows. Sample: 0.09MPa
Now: 0.84MPa
